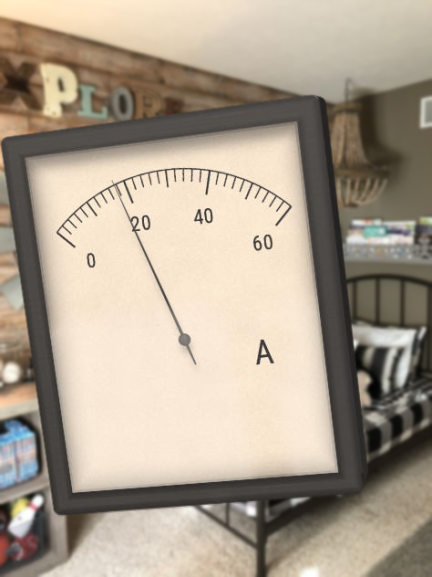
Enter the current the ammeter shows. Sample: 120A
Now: 18A
